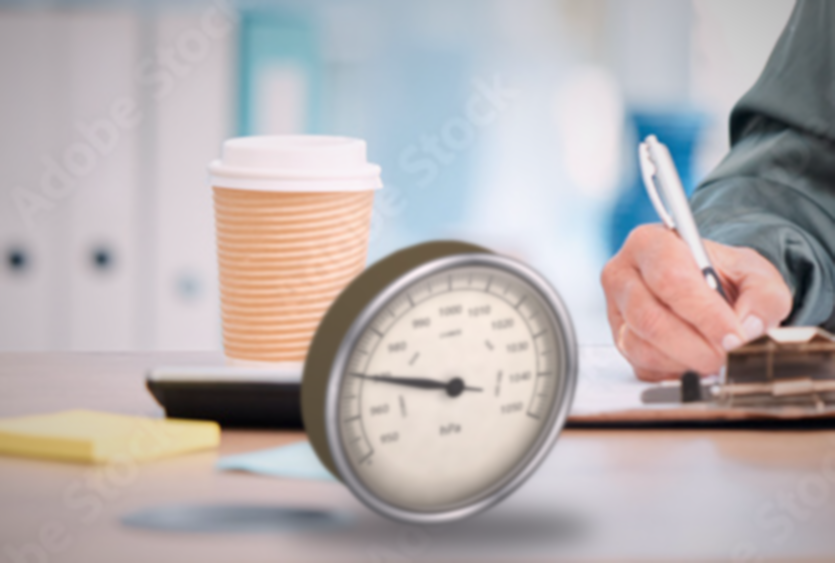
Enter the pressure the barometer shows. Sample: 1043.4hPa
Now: 970hPa
